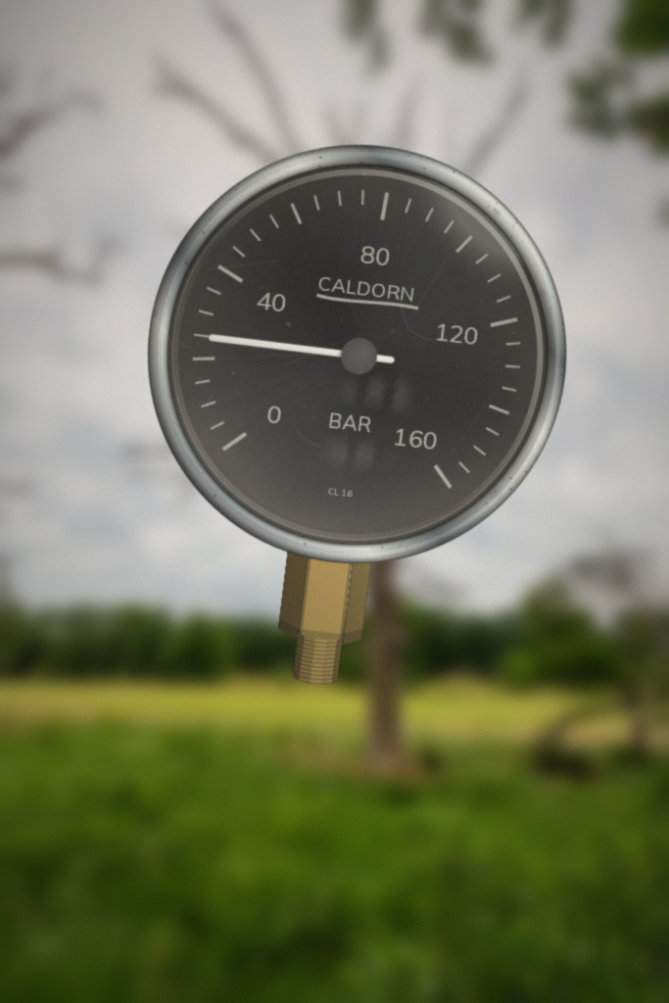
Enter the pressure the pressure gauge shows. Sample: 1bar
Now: 25bar
